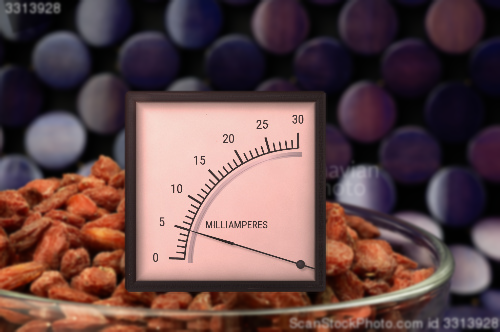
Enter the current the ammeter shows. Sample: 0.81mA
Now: 5mA
